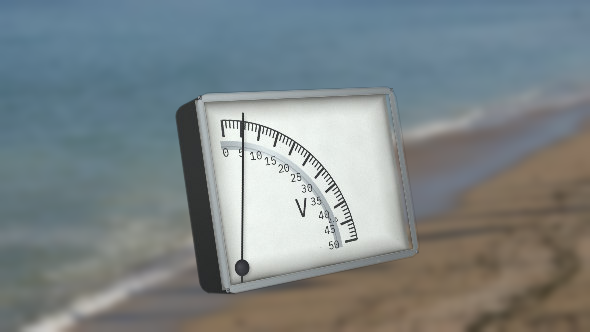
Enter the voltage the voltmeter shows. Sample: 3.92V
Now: 5V
